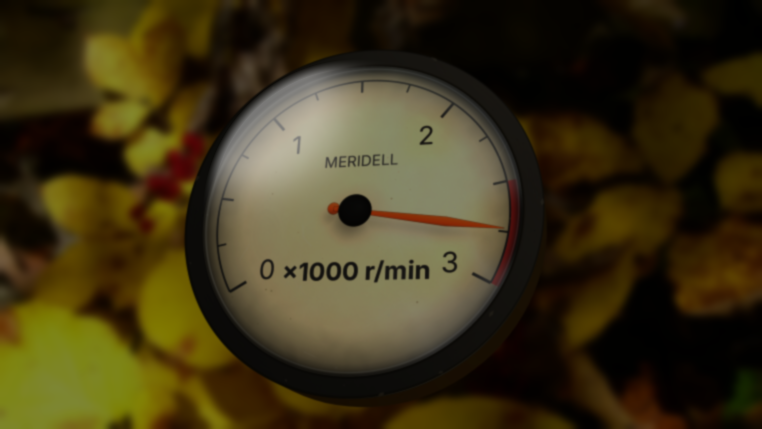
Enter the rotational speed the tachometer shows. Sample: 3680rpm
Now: 2750rpm
